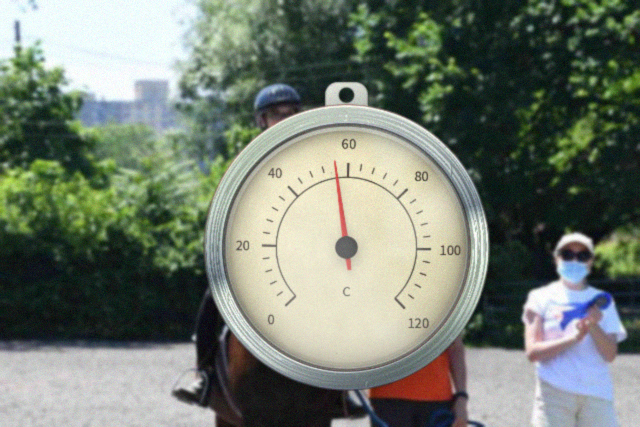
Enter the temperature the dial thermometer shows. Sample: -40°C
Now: 56°C
